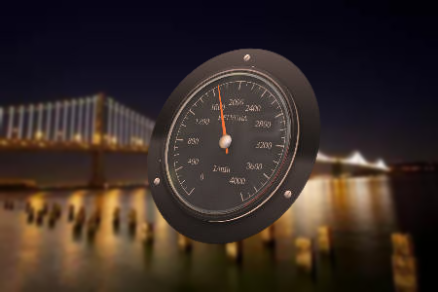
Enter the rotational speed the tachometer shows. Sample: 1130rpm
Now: 1700rpm
